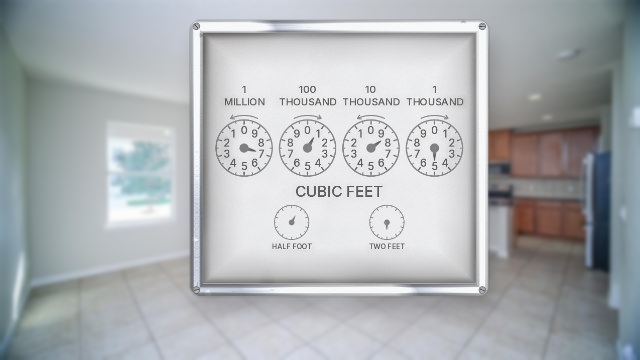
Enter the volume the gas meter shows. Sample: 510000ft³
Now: 708500ft³
